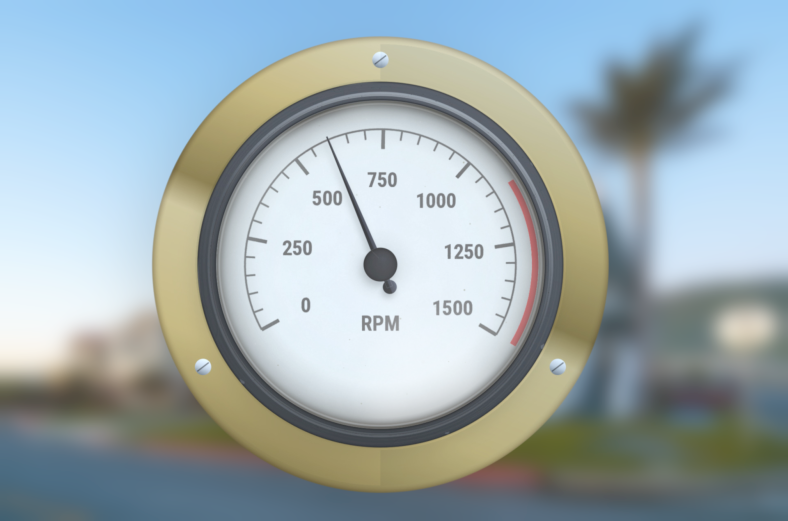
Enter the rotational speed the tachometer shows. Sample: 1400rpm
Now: 600rpm
